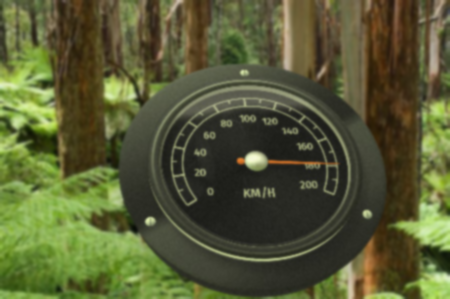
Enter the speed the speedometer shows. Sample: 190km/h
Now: 180km/h
